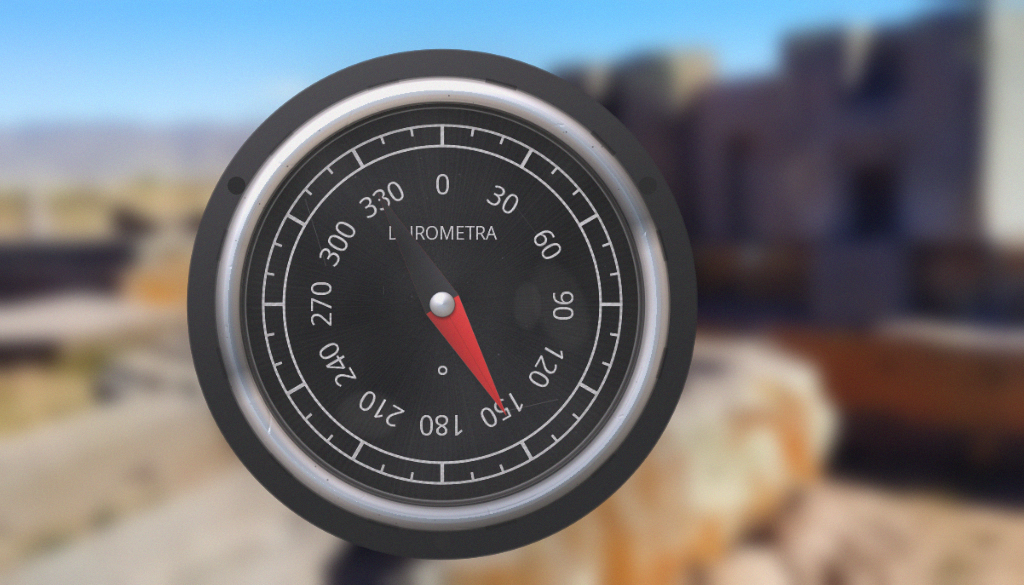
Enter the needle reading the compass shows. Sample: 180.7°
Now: 150°
